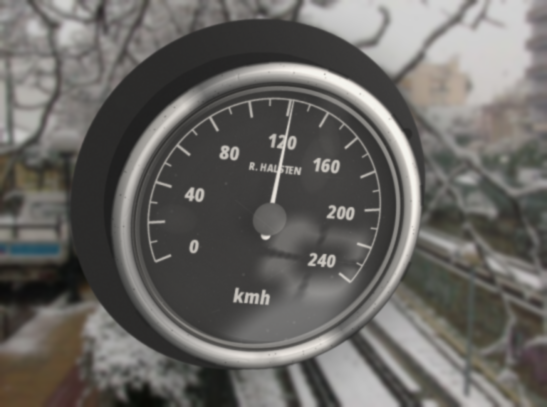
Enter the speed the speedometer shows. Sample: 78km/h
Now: 120km/h
